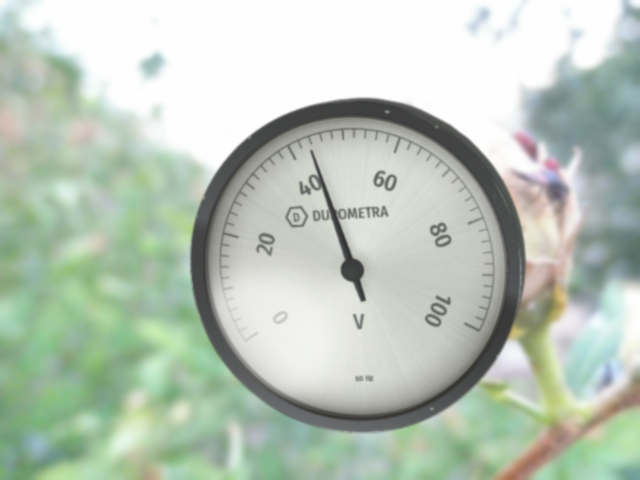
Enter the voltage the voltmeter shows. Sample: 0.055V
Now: 44V
